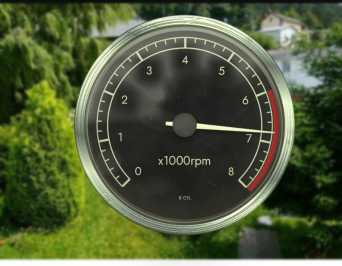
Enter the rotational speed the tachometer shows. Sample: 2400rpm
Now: 6800rpm
